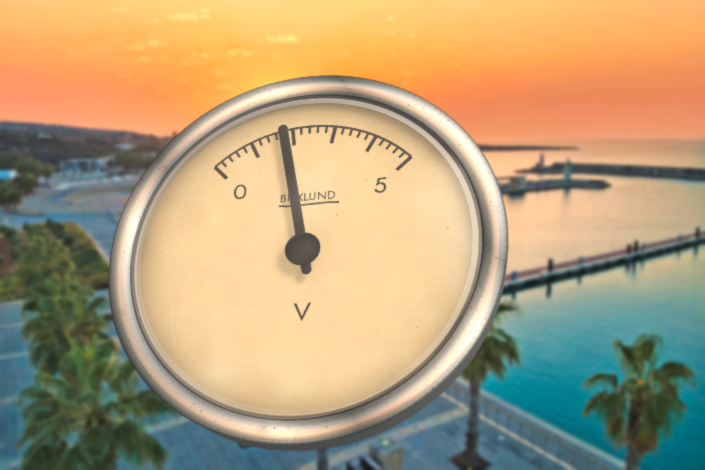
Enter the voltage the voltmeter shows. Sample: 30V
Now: 1.8V
